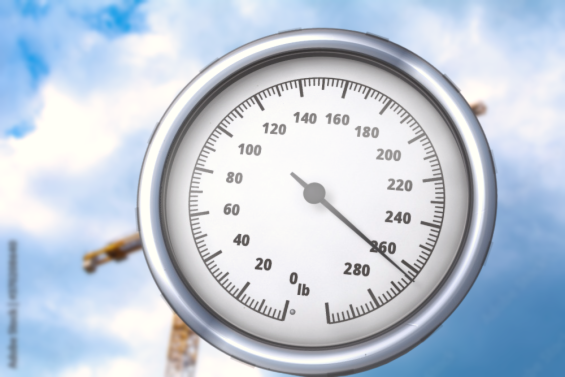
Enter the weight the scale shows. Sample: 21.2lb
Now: 264lb
